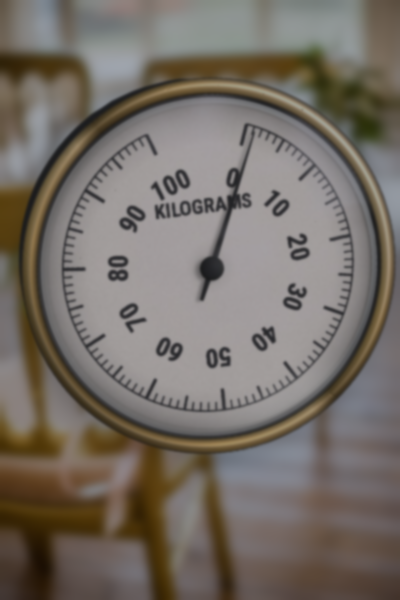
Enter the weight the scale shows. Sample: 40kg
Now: 1kg
